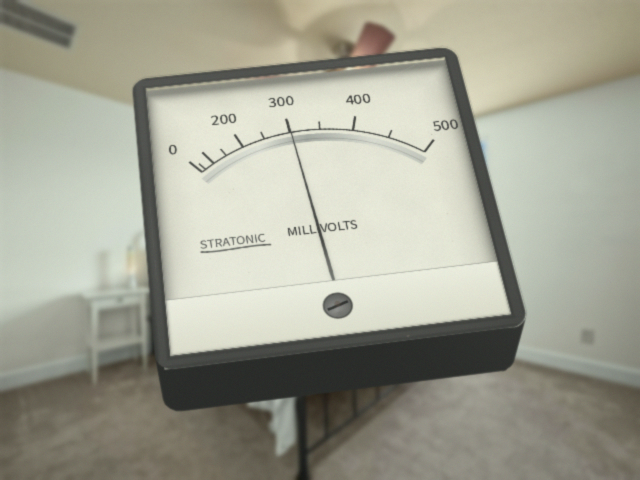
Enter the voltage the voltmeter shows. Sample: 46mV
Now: 300mV
